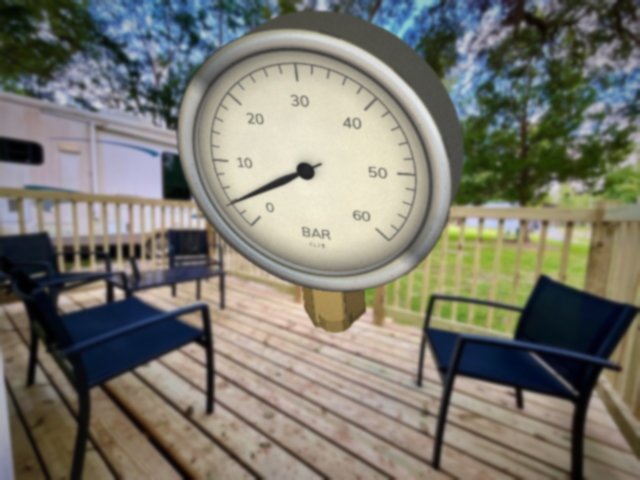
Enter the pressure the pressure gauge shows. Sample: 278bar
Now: 4bar
